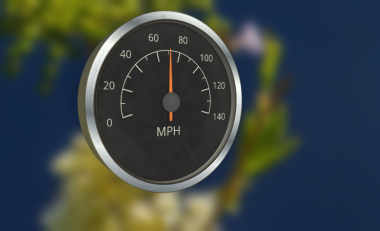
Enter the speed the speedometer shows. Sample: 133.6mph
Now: 70mph
